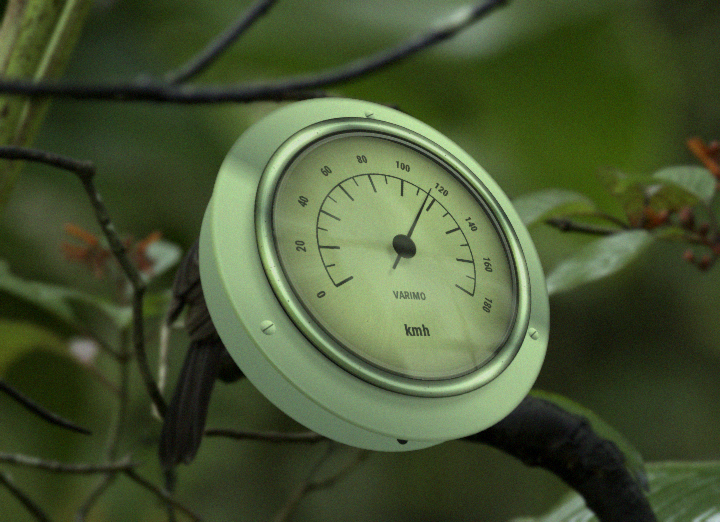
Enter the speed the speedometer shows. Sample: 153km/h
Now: 115km/h
